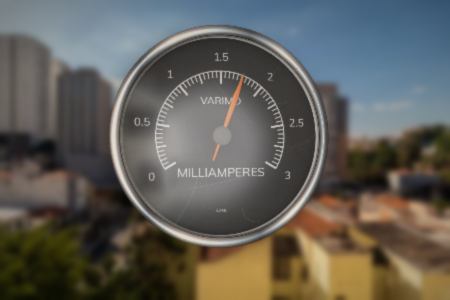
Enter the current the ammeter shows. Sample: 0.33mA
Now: 1.75mA
